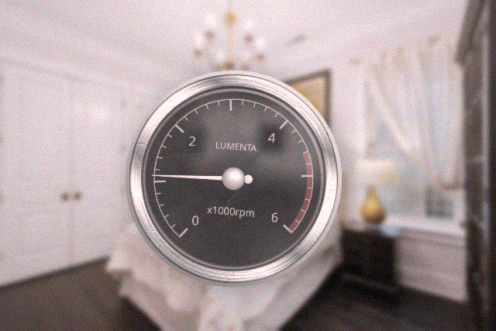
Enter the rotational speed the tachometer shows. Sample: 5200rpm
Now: 1100rpm
